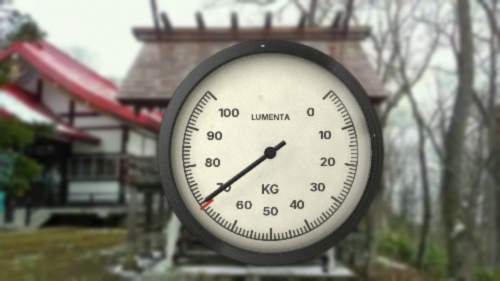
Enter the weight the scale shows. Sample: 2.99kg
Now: 70kg
